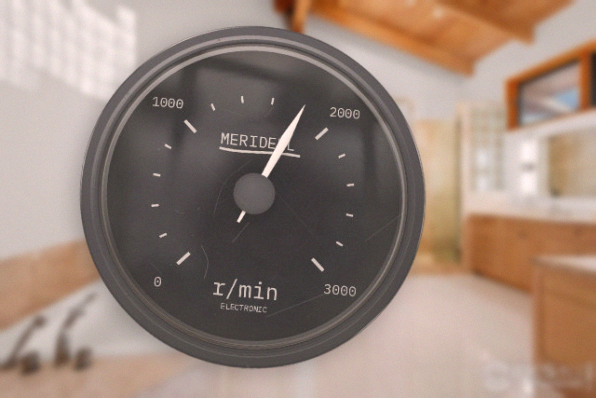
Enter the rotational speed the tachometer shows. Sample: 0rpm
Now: 1800rpm
